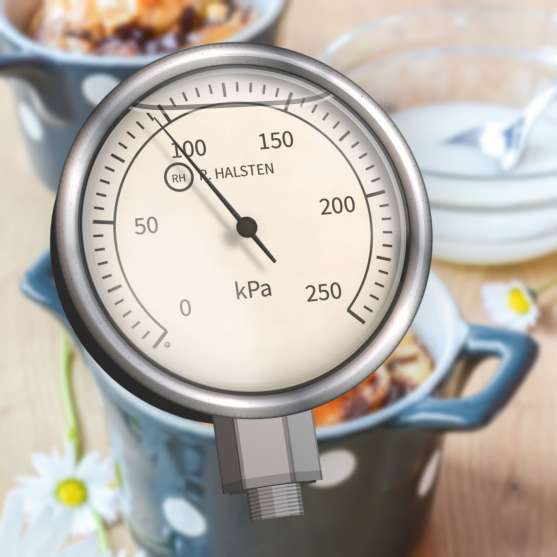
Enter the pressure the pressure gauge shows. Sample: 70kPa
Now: 95kPa
